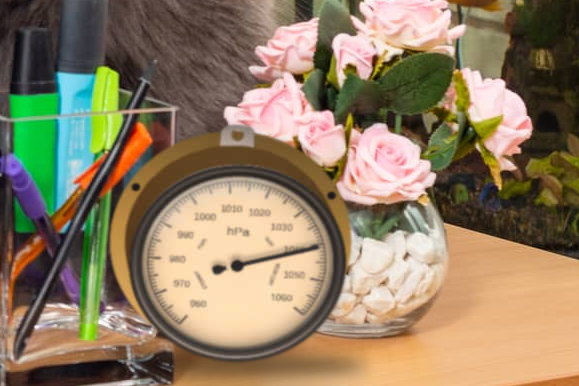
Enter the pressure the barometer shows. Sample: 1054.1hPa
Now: 1040hPa
